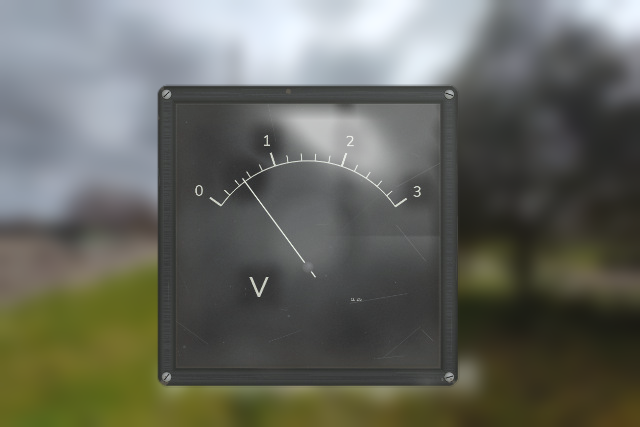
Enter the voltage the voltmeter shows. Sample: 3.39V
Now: 0.5V
